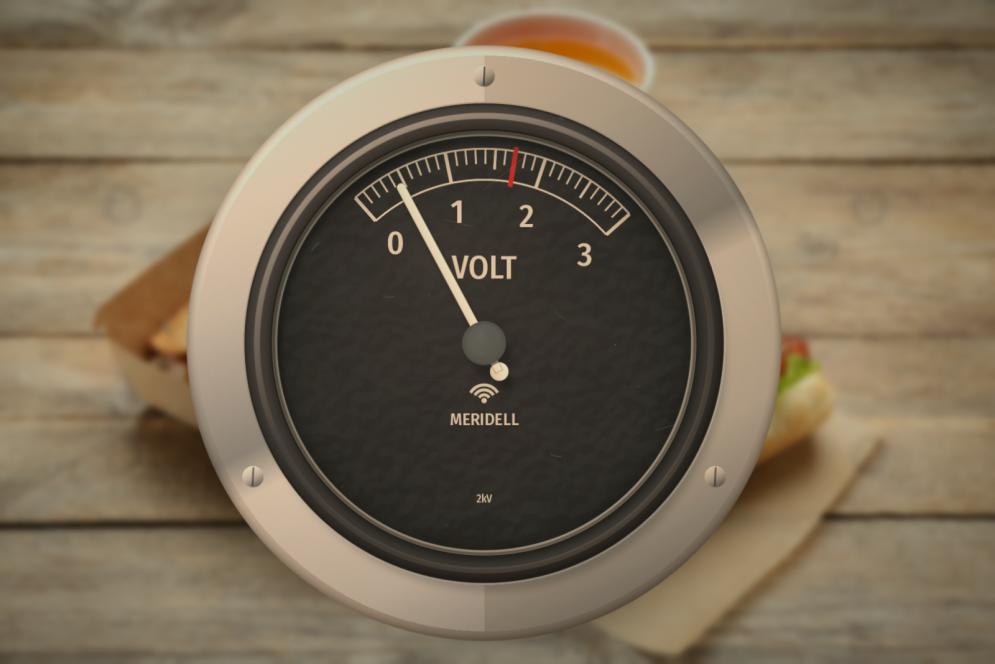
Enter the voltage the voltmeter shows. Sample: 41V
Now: 0.45V
